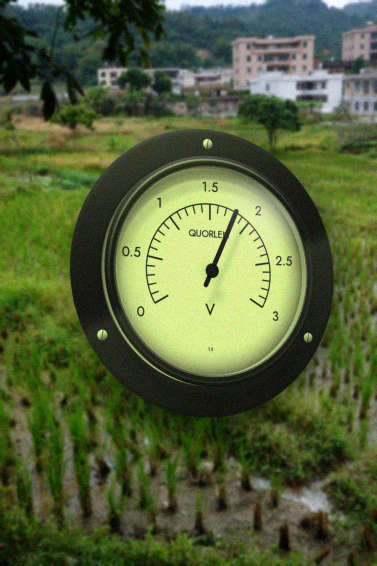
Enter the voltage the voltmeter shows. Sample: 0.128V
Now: 1.8V
